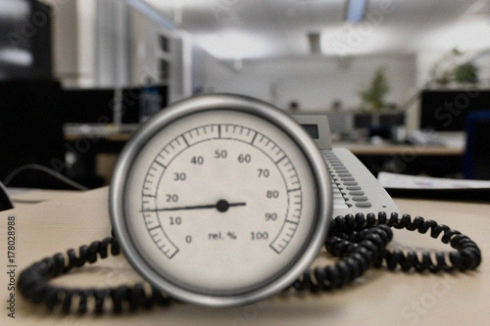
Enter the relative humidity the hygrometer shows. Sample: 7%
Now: 16%
